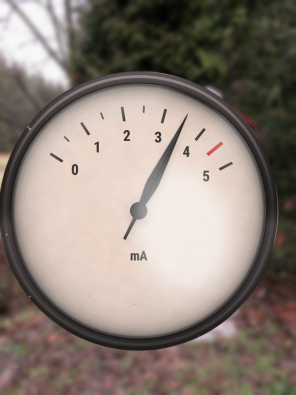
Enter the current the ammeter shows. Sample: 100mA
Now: 3.5mA
